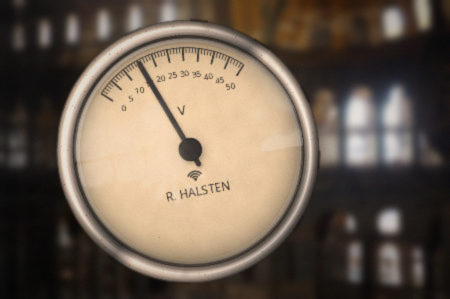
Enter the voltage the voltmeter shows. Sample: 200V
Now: 15V
